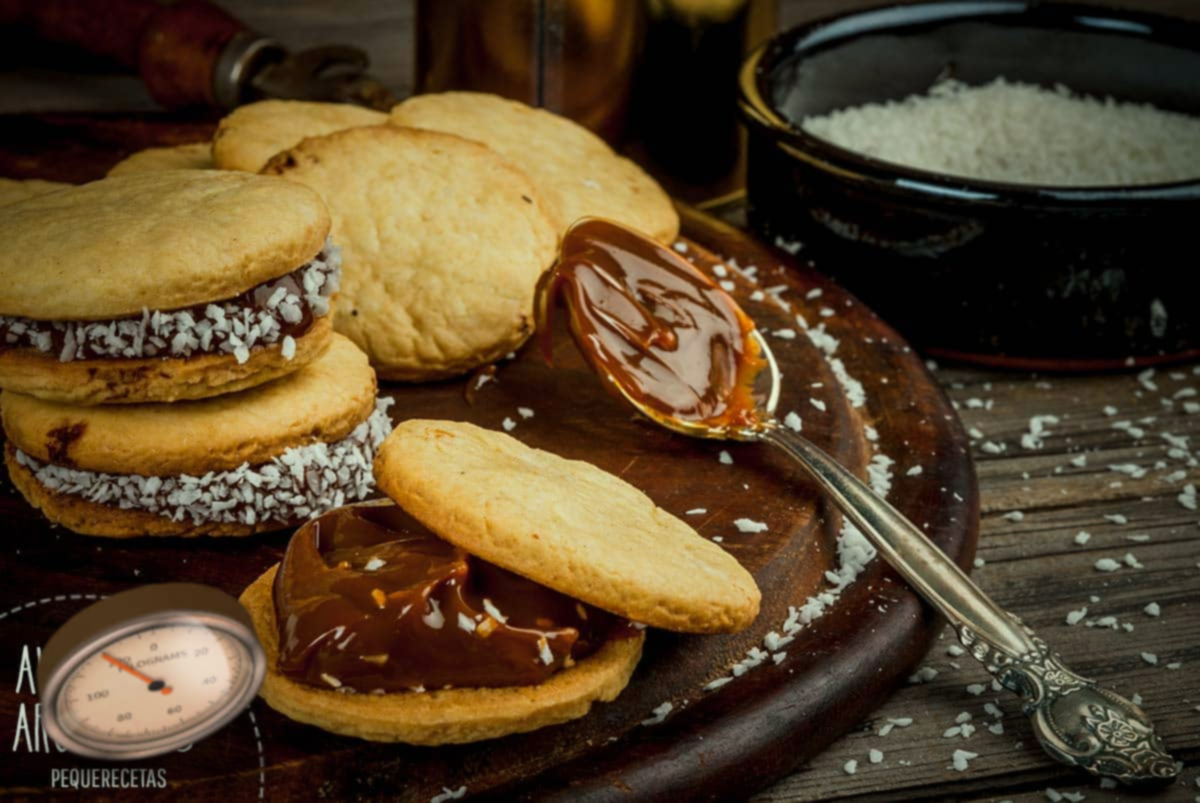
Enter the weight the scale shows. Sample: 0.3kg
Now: 120kg
